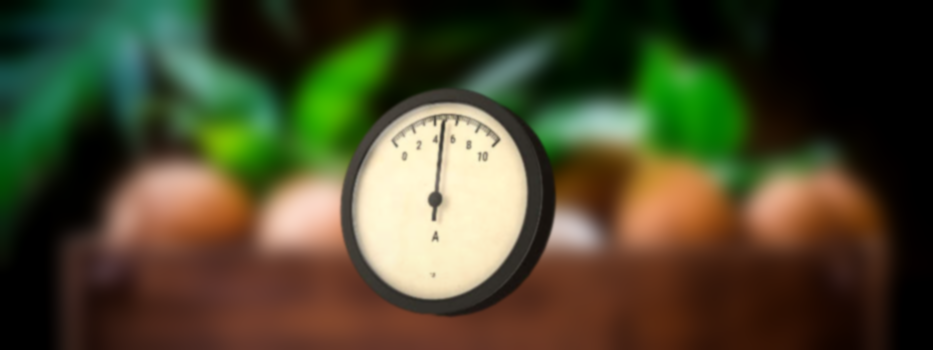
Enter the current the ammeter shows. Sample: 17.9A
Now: 5A
